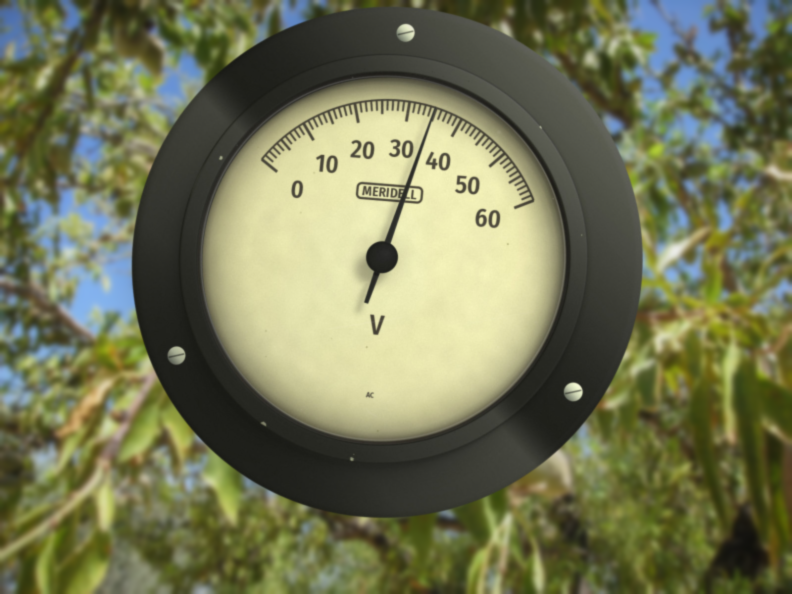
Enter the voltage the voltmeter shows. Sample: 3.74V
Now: 35V
